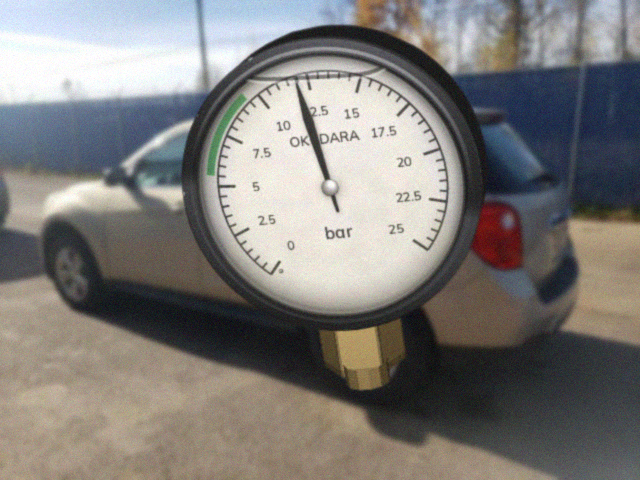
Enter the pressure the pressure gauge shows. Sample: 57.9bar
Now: 12bar
